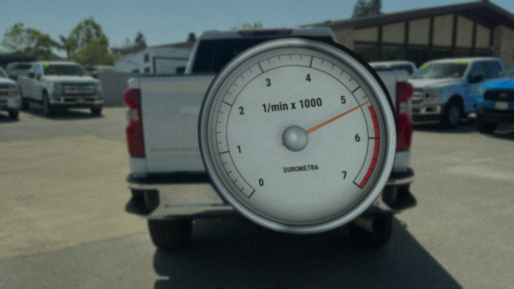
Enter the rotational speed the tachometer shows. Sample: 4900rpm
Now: 5300rpm
